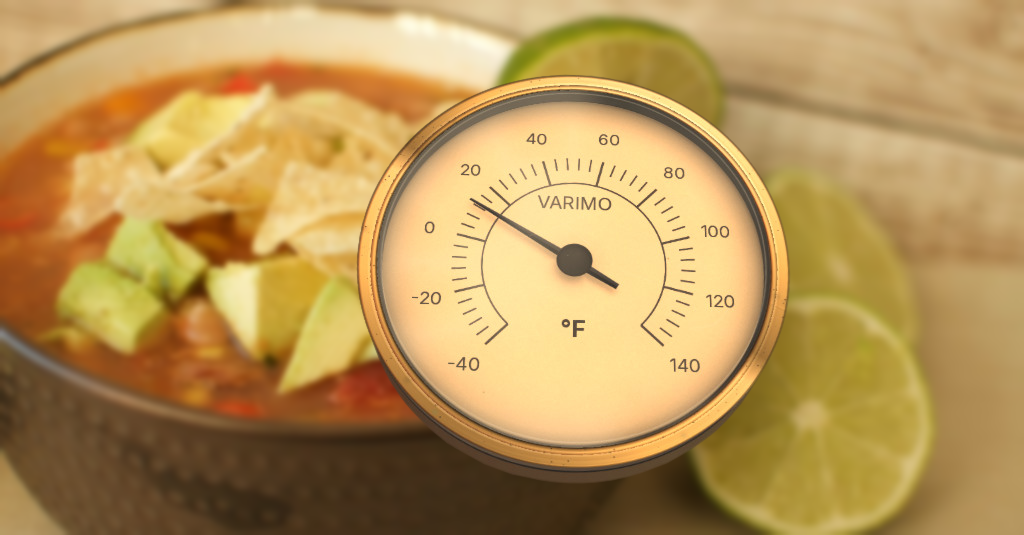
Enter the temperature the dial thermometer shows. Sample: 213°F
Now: 12°F
